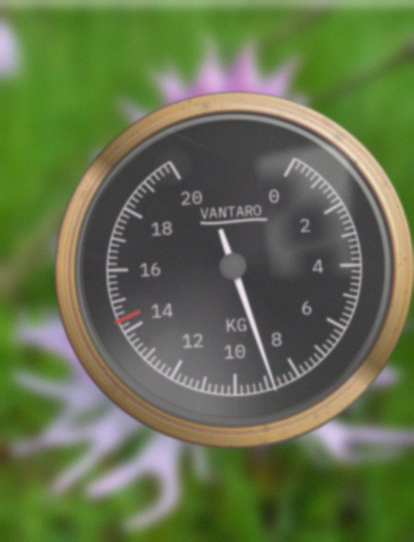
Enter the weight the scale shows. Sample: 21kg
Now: 8.8kg
